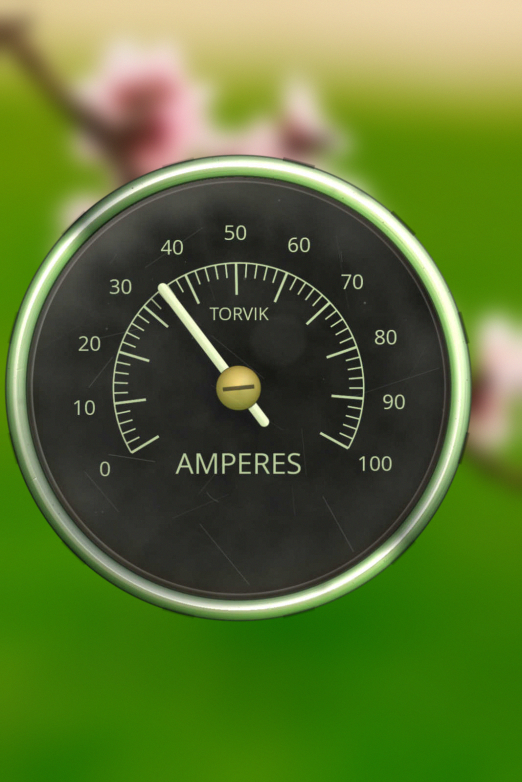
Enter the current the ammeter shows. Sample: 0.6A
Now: 35A
